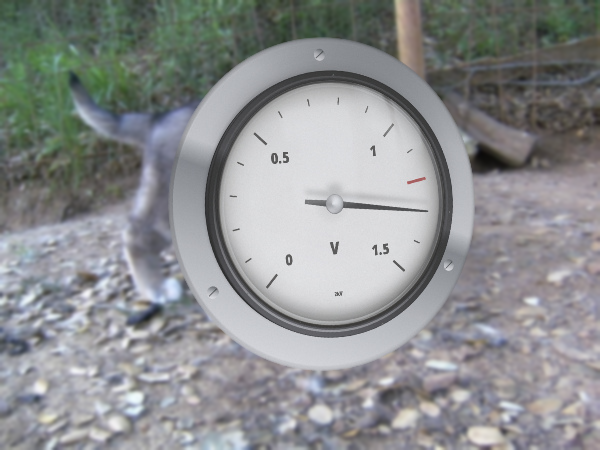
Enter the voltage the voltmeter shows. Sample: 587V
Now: 1.3V
